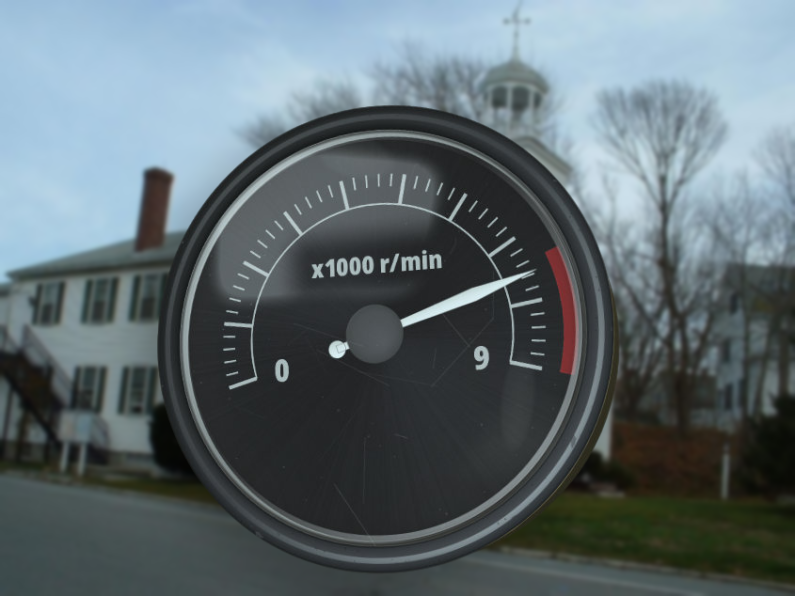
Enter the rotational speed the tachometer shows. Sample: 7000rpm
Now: 7600rpm
